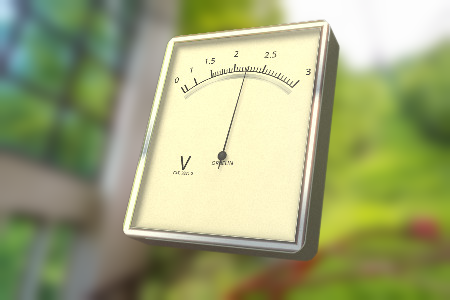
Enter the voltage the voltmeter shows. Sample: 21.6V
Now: 2.25V
